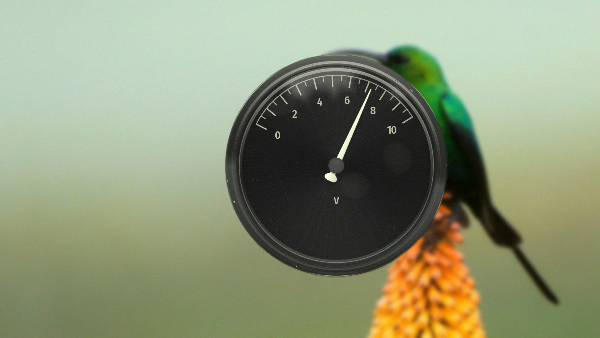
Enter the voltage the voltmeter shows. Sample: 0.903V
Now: 7.25V
